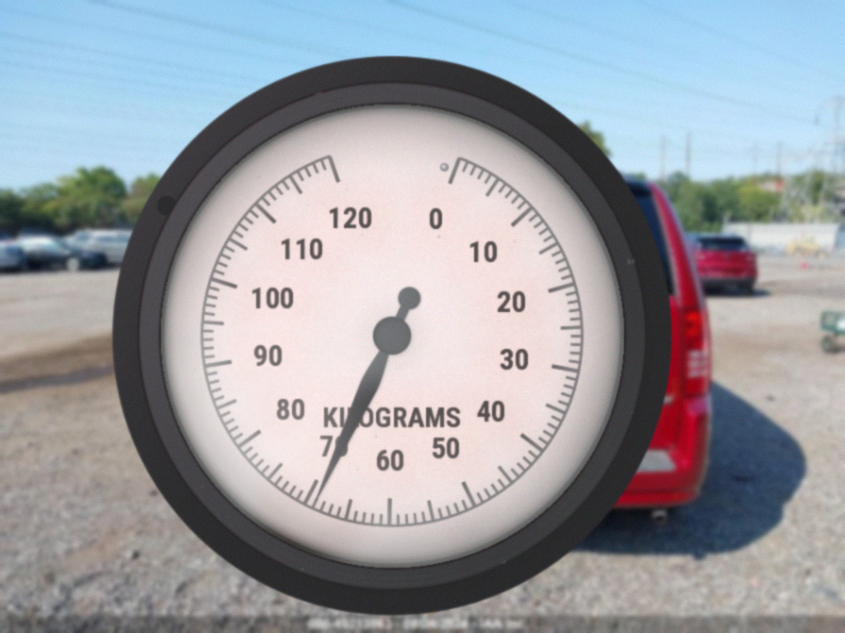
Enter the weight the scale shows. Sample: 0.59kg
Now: 69kg
